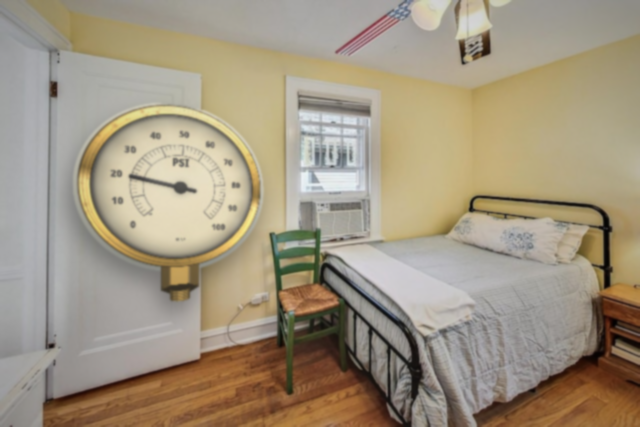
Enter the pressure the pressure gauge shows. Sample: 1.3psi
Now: 20psi
